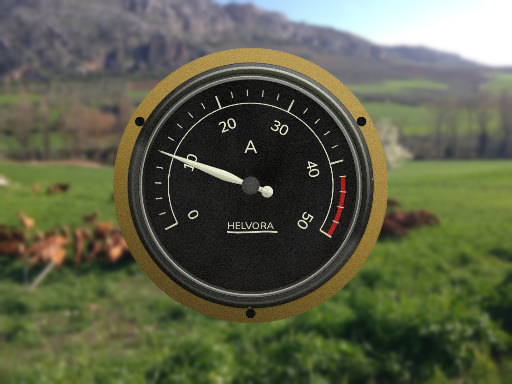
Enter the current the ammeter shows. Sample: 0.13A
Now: 10A
